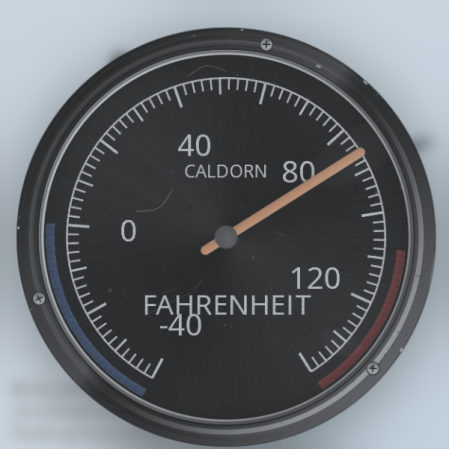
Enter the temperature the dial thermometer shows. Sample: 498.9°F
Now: 86°F
